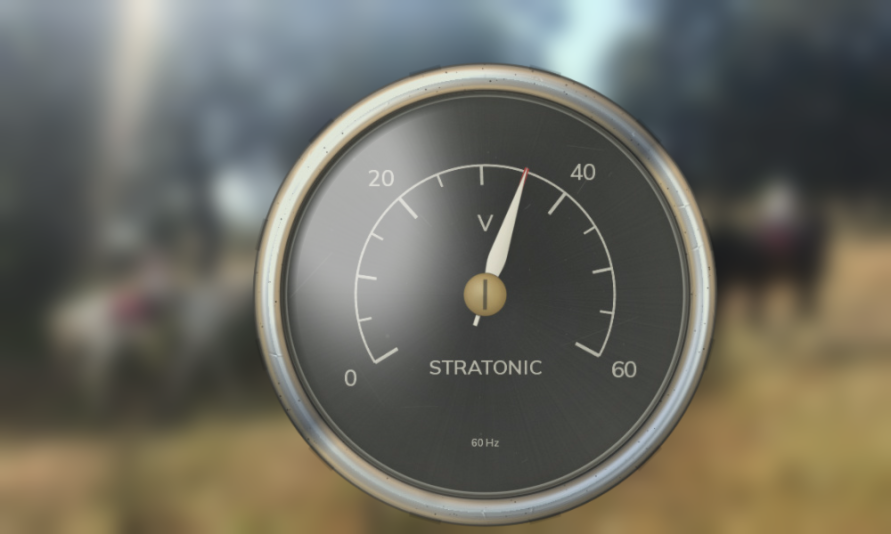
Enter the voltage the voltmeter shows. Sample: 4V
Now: 35V
